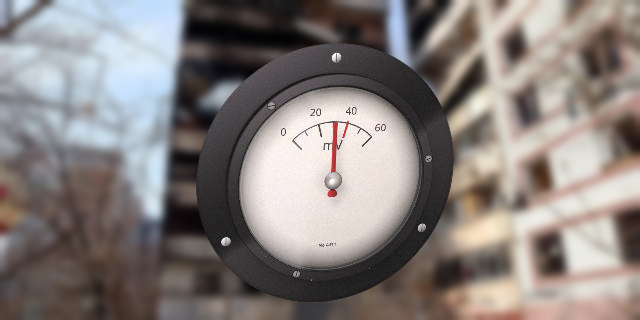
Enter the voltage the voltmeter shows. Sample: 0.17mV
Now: 30mV
